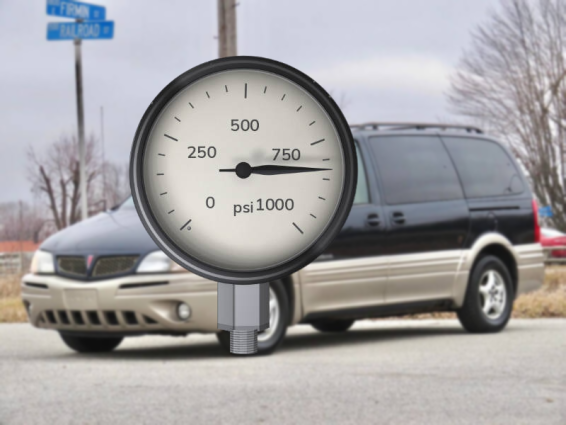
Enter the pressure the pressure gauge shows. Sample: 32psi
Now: 825psi
